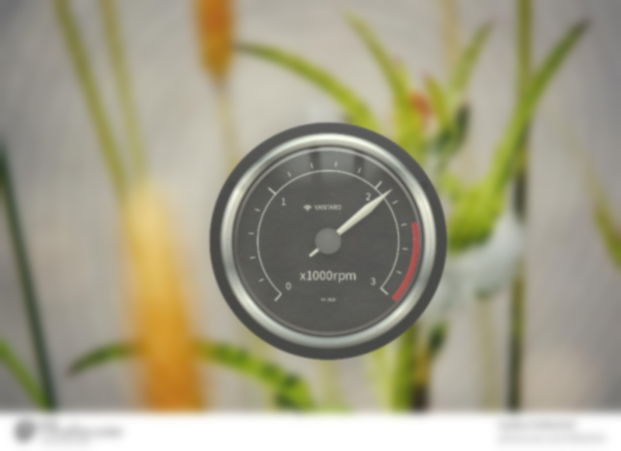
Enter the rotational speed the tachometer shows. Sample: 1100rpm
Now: 2100rpm
